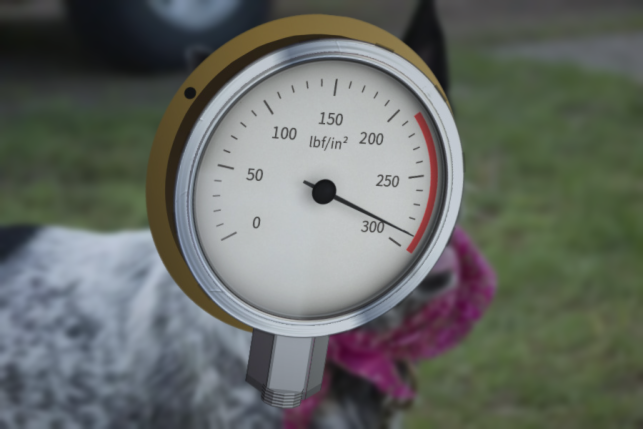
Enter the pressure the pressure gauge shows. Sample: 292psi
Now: 290psi
